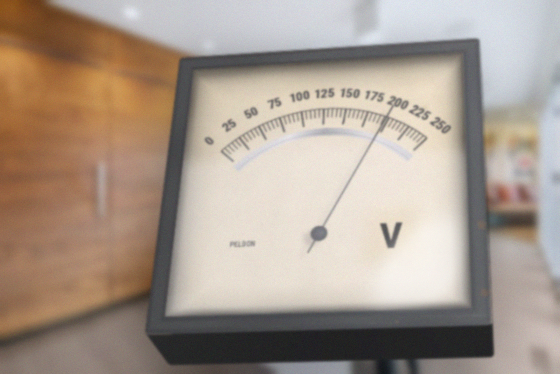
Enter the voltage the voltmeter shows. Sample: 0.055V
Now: 200V
